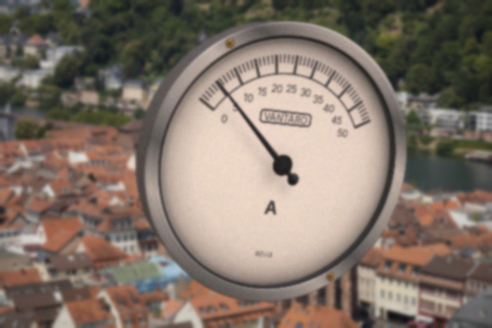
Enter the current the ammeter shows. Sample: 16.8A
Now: 5A
